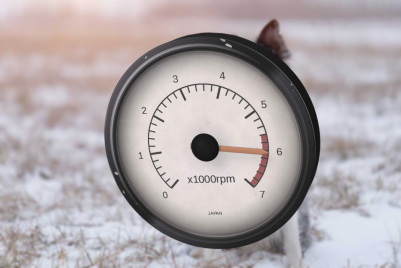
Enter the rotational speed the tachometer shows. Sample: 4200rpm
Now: 6000rpm
